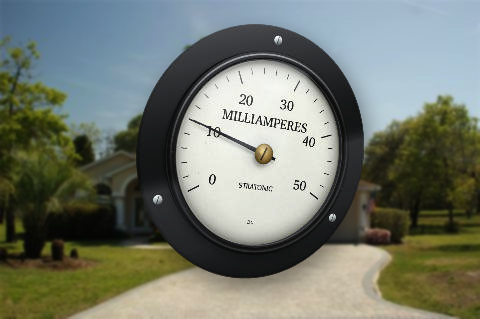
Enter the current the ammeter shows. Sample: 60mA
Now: 10mA
